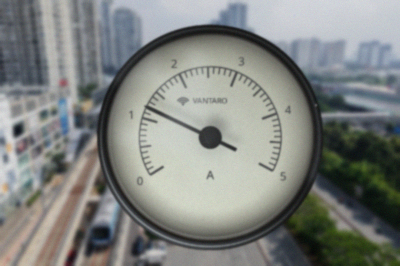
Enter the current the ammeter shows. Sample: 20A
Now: 1.2A
